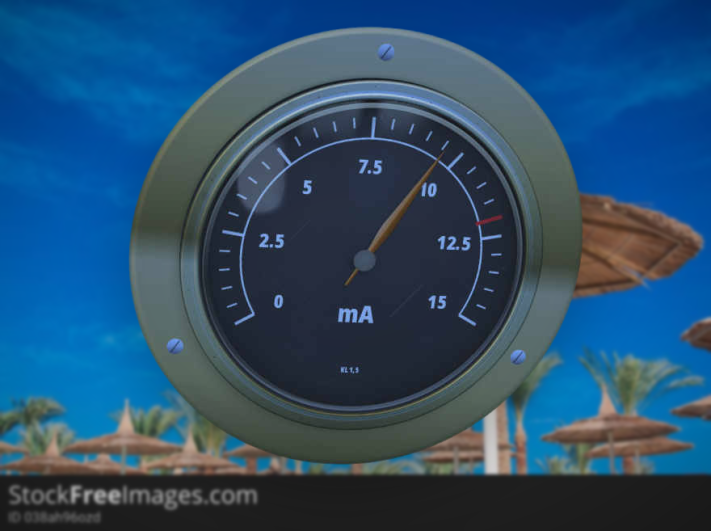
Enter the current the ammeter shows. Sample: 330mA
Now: 9.5mA
